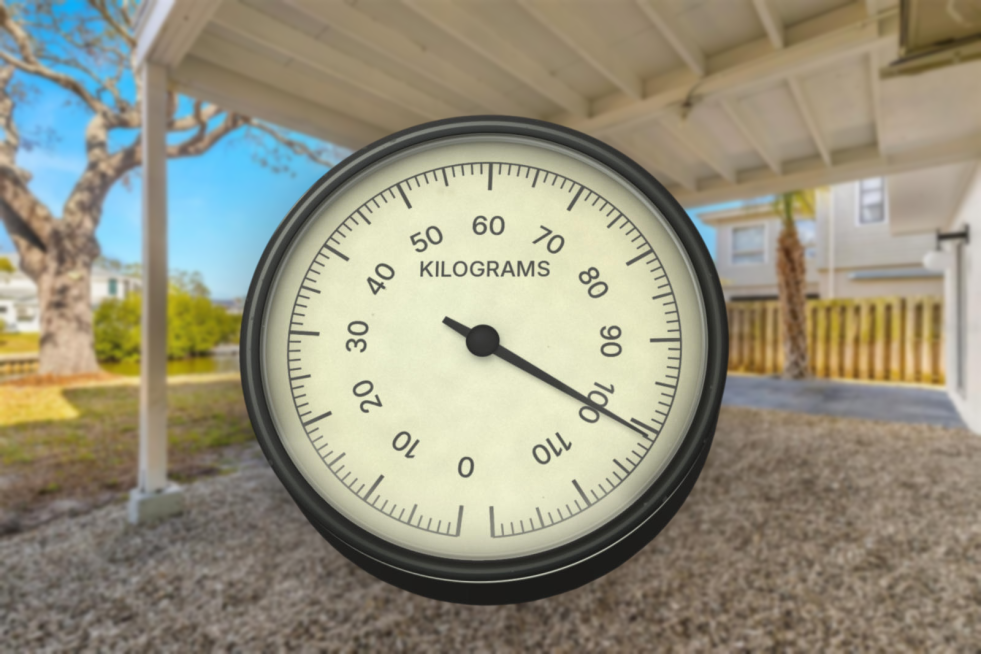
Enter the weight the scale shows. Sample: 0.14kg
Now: 101kg
